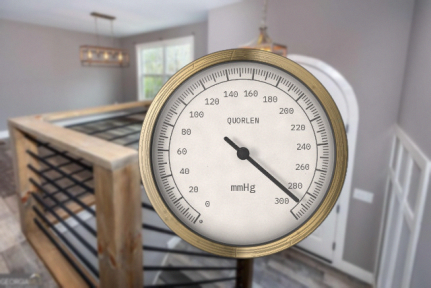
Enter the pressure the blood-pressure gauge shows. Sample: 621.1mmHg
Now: 290mmHg
